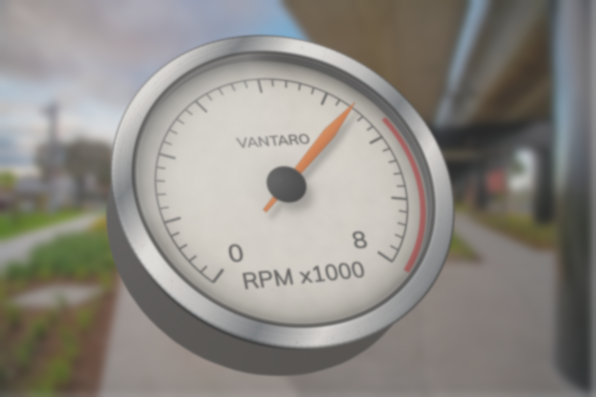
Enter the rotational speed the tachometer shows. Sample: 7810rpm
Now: 5400rpm
